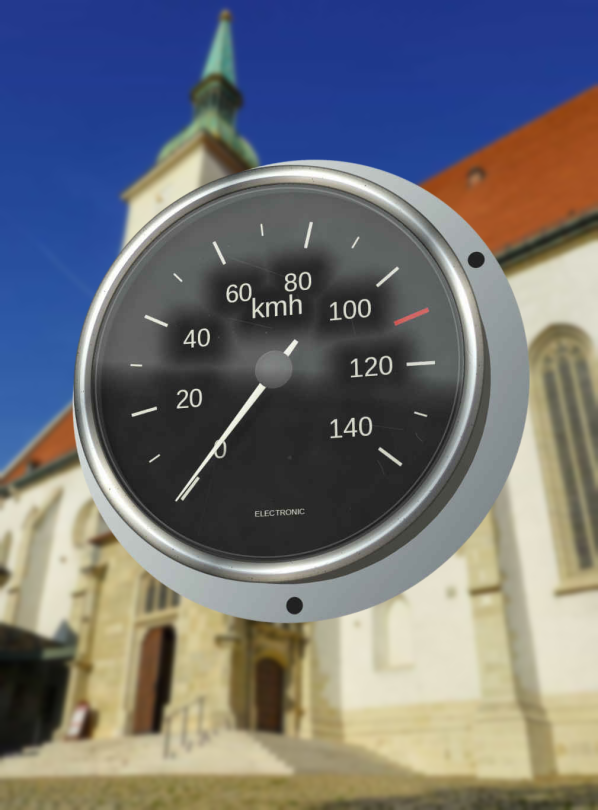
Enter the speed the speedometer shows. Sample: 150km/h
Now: 0km/h
